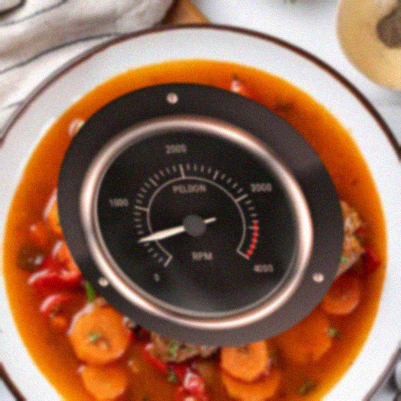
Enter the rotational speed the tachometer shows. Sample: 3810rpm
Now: 500rpm
